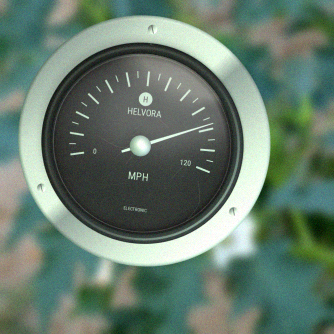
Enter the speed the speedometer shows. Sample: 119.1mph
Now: 97.5mph
